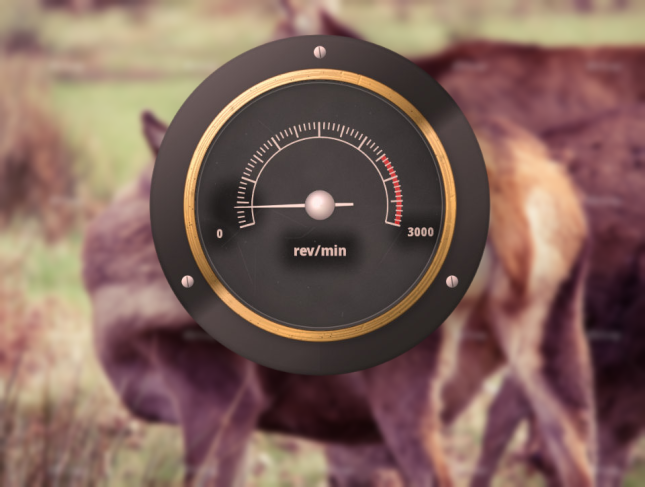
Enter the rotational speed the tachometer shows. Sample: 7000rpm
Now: 200rpm
